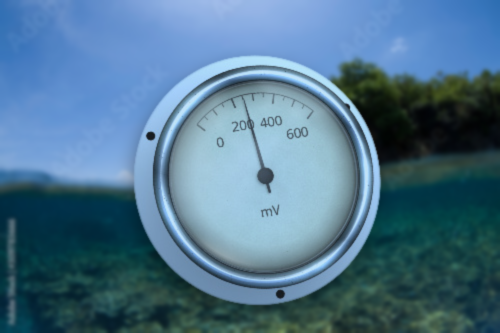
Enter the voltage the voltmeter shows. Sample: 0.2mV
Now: 250mV
